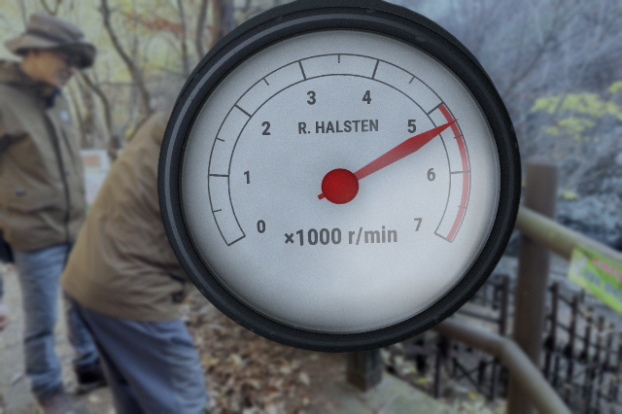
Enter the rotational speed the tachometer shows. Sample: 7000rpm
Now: 5250rpm
